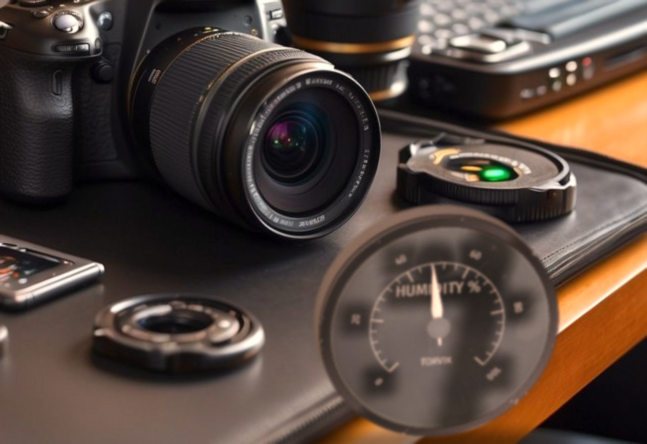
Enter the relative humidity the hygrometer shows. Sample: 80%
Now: 48%
